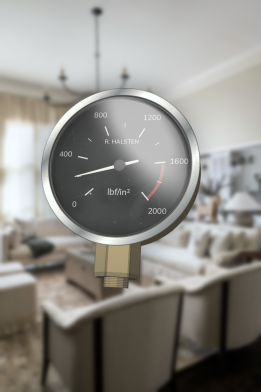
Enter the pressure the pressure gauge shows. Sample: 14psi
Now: 200psi
